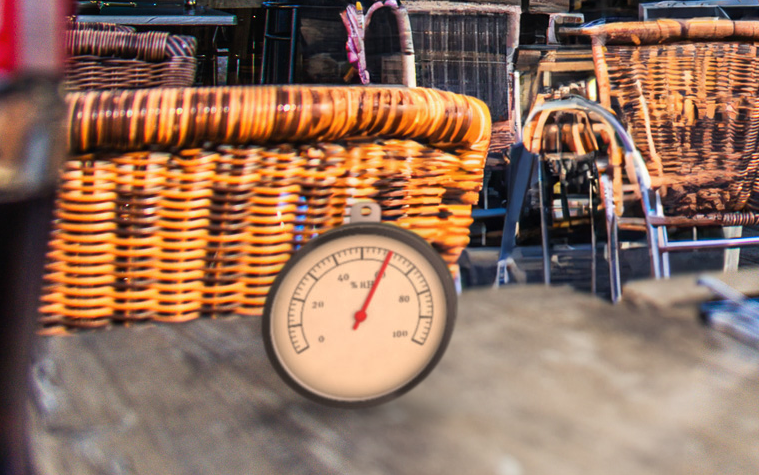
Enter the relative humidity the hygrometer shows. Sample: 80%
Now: 60%
